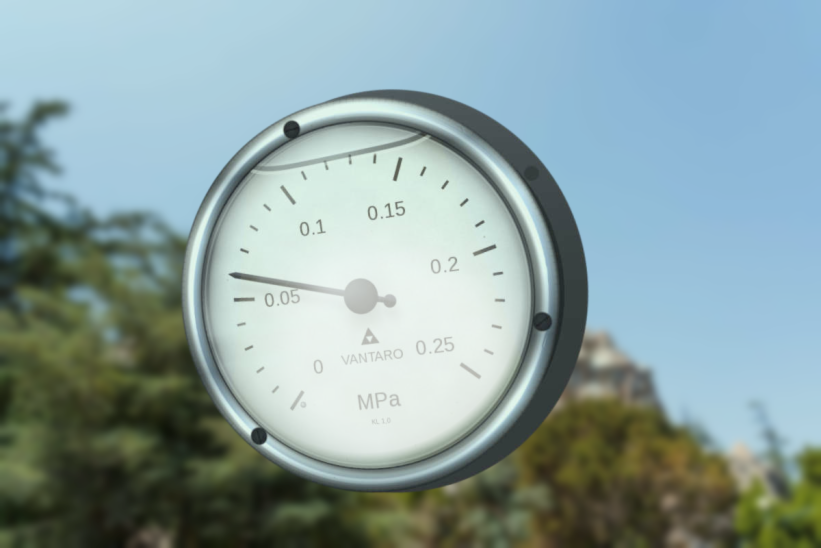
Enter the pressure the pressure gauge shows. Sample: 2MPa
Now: 0.06MPa
